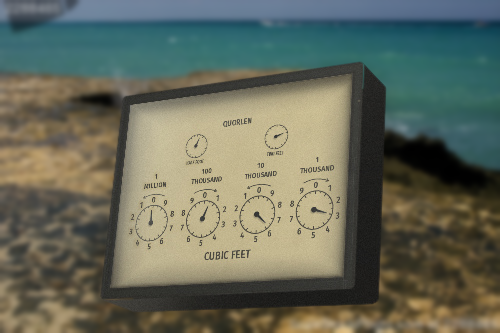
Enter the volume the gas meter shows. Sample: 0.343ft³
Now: 6300ft³
